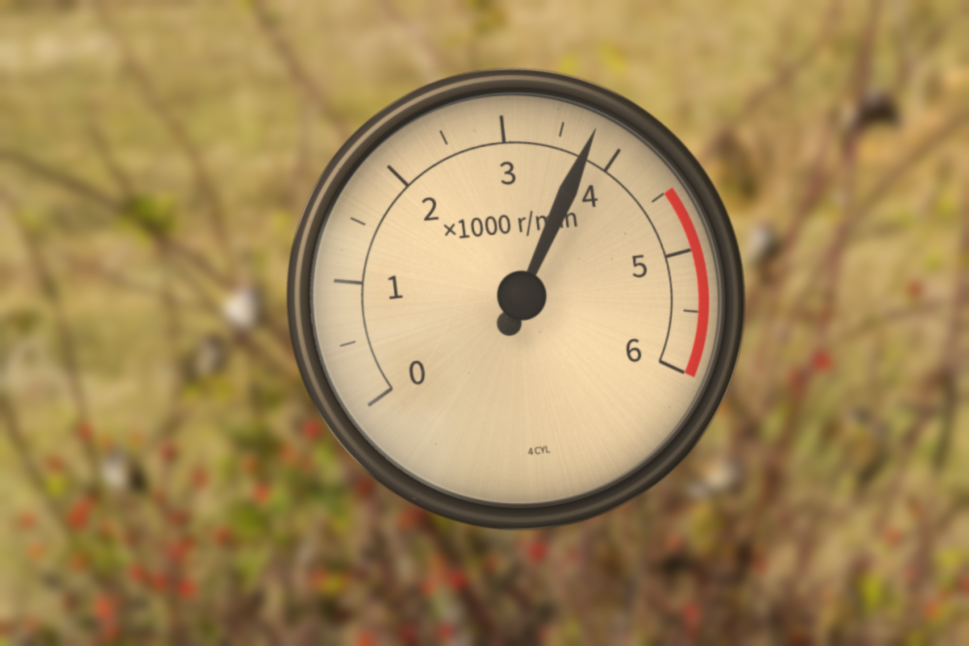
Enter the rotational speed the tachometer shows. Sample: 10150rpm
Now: 3750rpm
